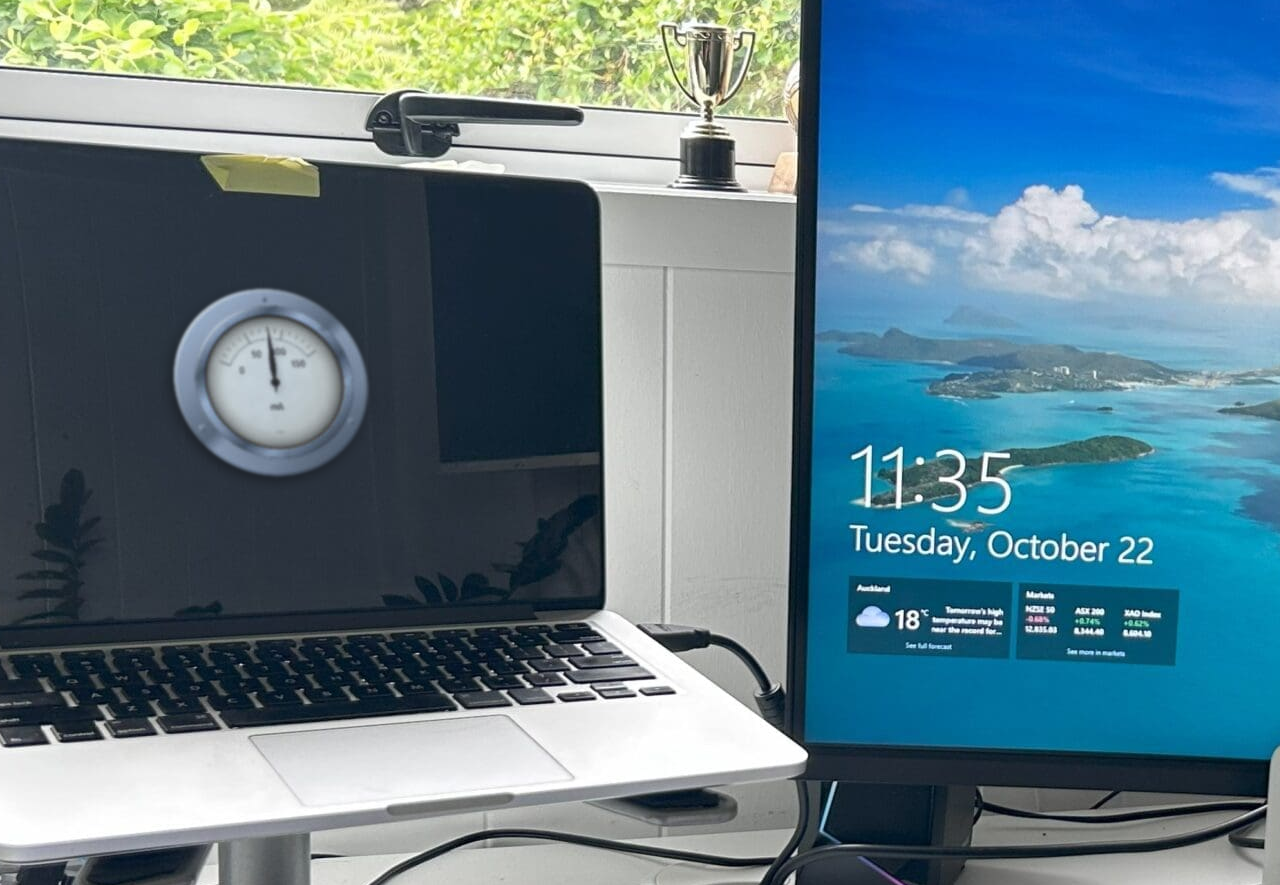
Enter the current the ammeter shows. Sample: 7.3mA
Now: 80mA
